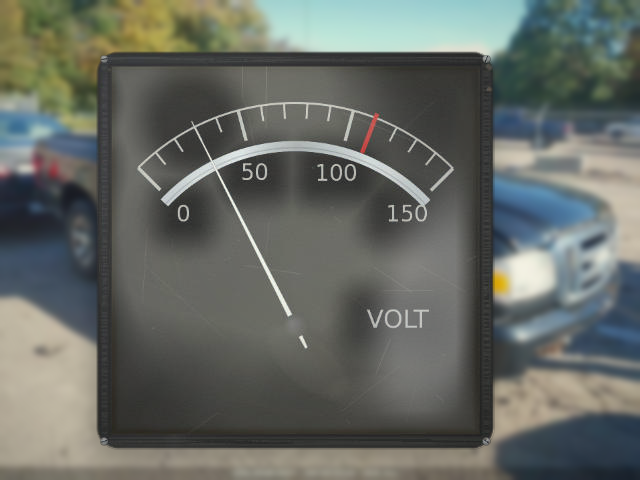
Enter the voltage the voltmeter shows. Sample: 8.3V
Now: 30V
